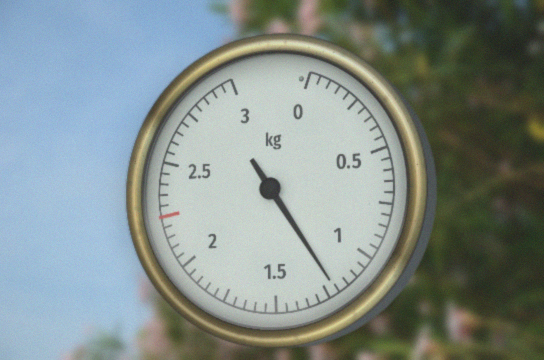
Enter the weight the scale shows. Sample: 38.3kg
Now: 1.2kg
